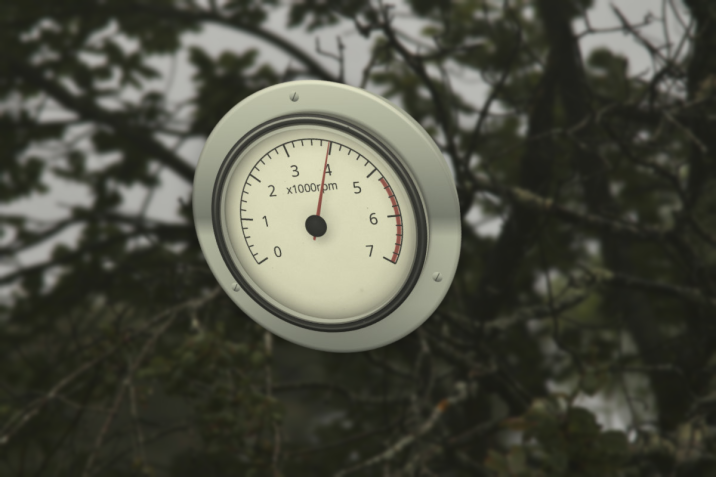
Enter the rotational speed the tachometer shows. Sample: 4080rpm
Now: 4000rpm
